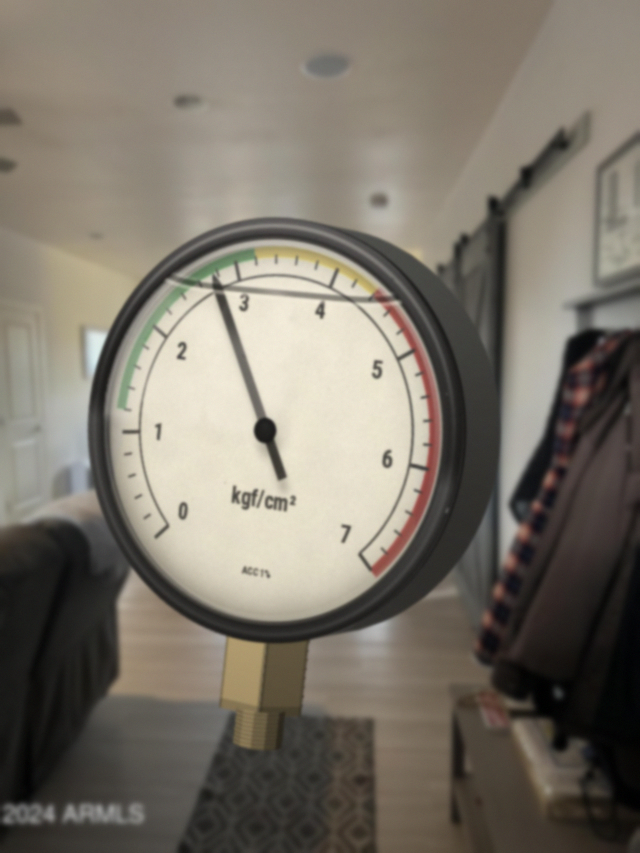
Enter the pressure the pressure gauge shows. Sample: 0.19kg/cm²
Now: 2.8kg/cm²
